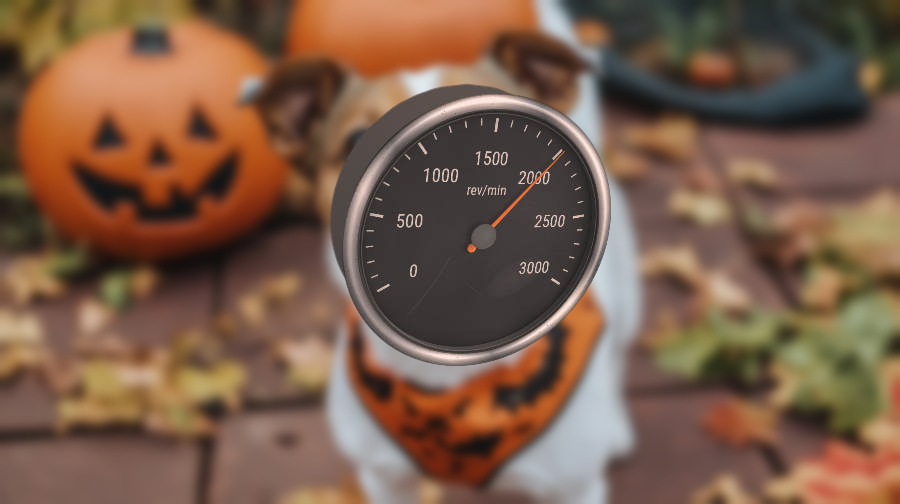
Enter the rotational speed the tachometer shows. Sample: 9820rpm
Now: 2000rpm
